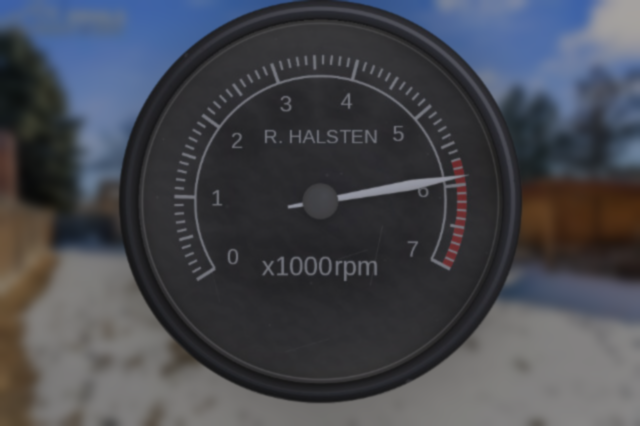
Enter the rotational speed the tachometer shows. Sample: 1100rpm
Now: 5900rpm
